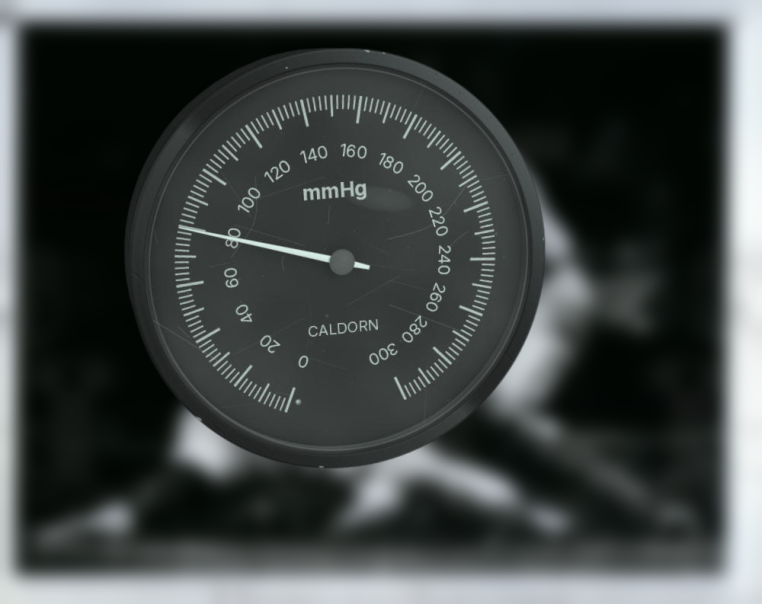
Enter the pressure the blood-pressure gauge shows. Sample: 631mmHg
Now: 80mmHg
